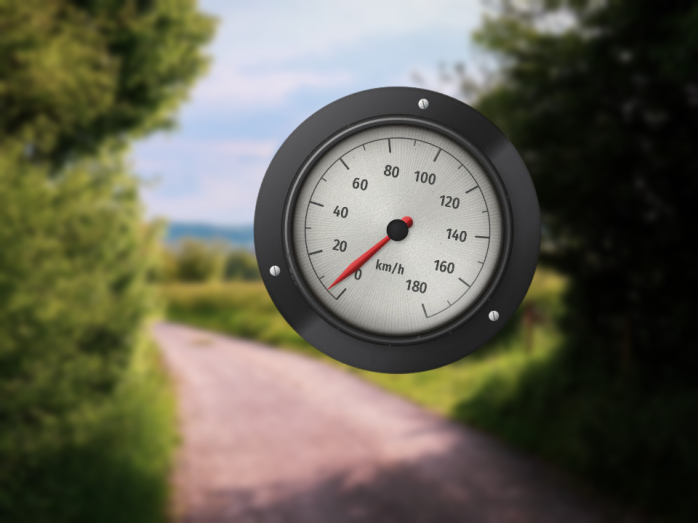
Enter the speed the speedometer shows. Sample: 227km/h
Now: 5km/h
